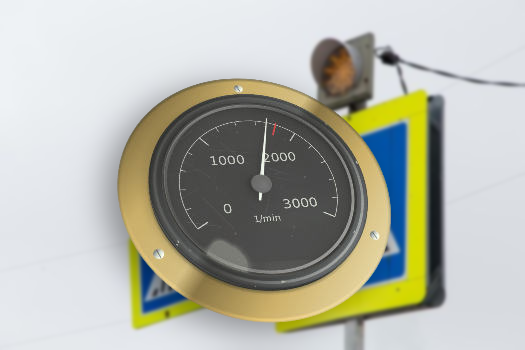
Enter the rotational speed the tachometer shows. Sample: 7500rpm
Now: 1700rpm
